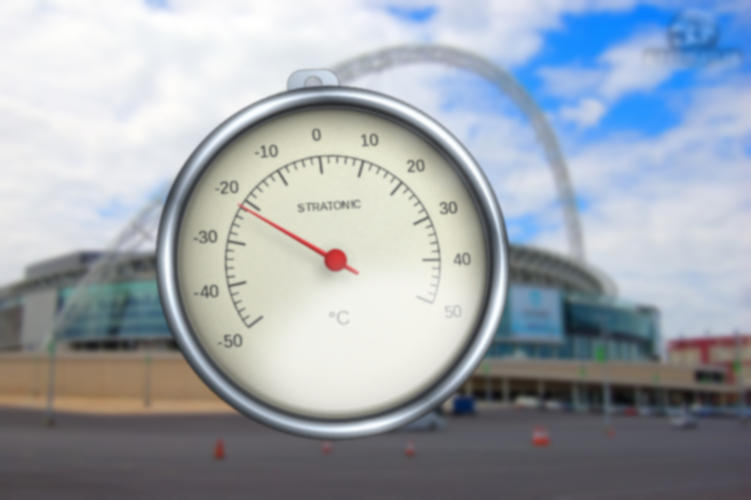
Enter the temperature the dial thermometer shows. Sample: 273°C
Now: -22°C
